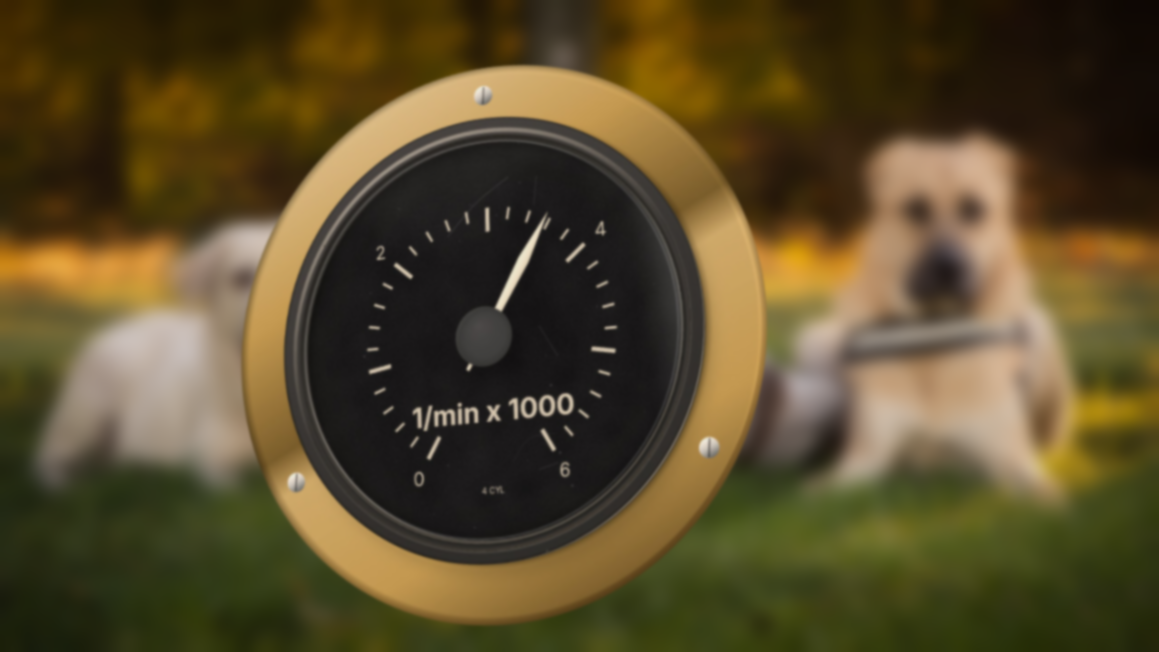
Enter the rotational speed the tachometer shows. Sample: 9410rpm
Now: 3600rpm
